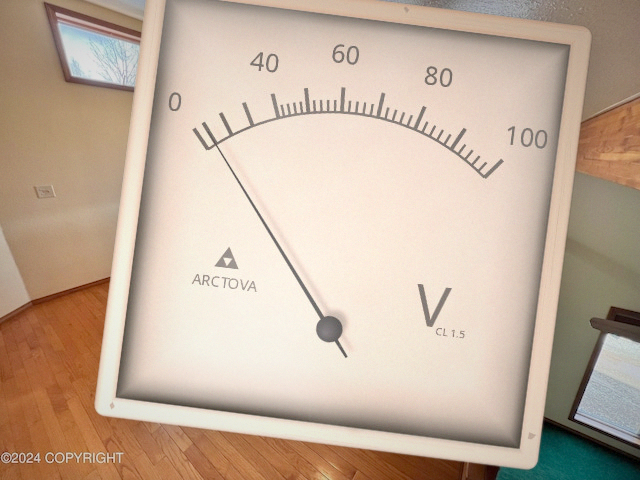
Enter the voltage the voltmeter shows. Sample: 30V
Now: 10V
